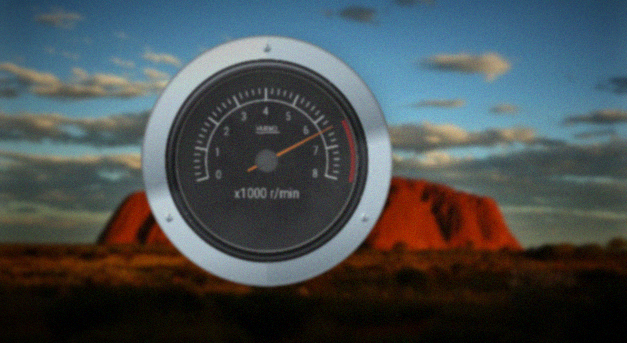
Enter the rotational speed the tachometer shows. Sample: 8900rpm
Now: 6400rpm
